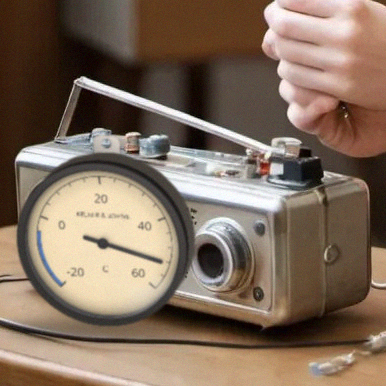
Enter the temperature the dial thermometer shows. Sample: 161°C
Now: 52°C
